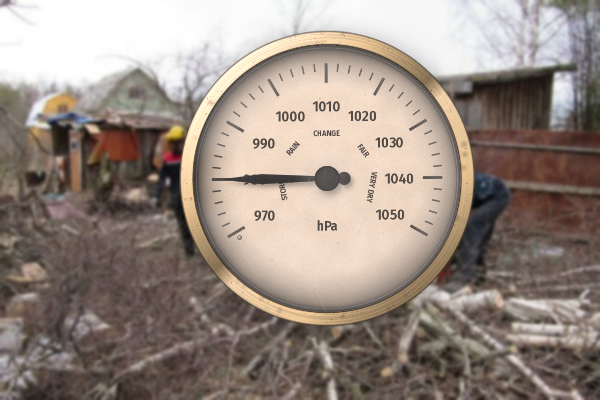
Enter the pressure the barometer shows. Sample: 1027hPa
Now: 980hPa
